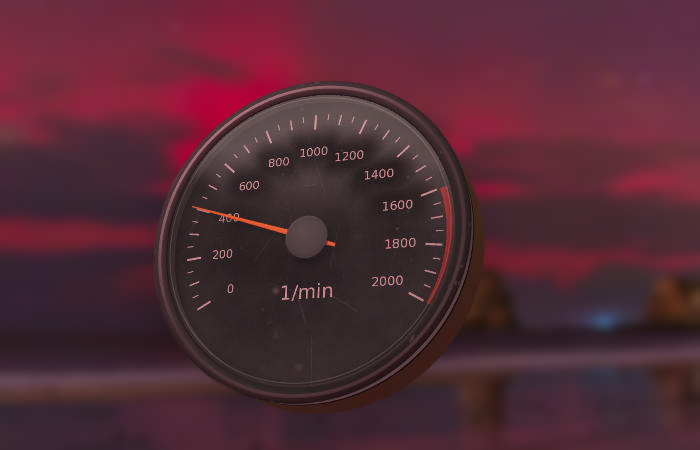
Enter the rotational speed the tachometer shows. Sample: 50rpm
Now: 400rpm
